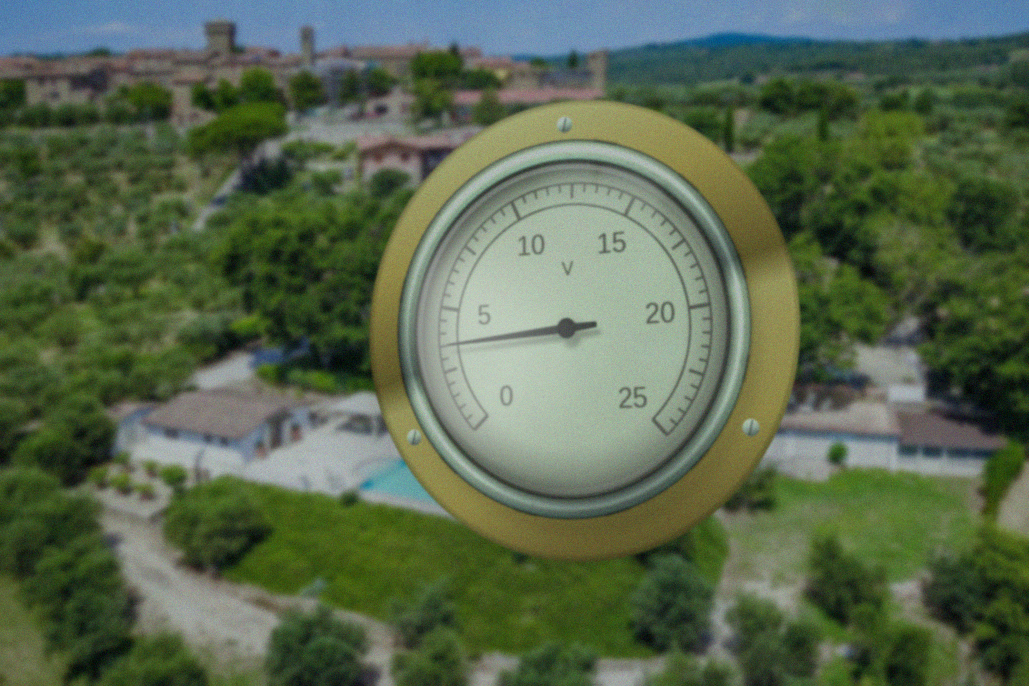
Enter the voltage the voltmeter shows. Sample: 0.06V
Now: 3.5V
